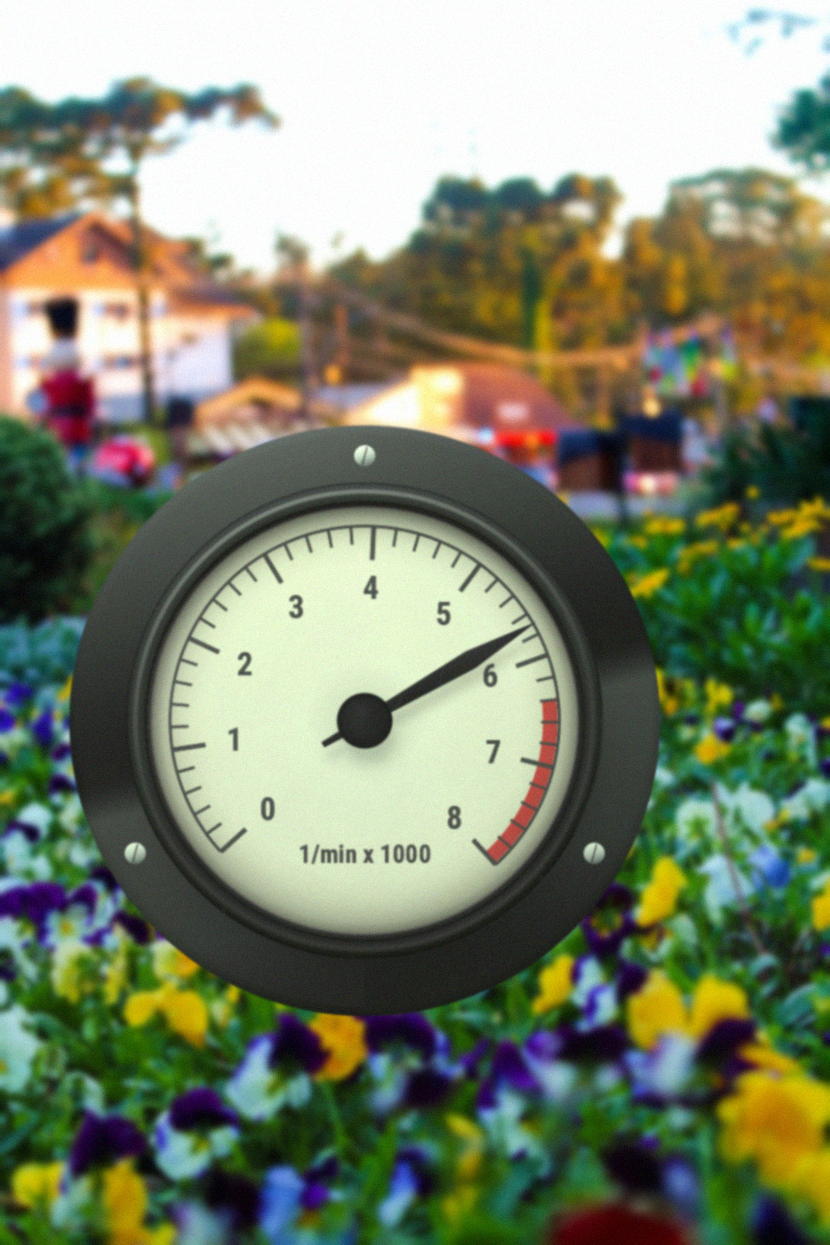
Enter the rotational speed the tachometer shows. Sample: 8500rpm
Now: 5700rpm
